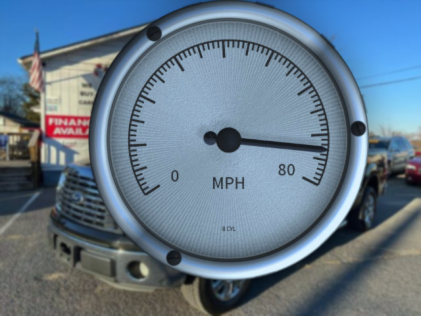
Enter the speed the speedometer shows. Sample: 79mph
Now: 73mph
